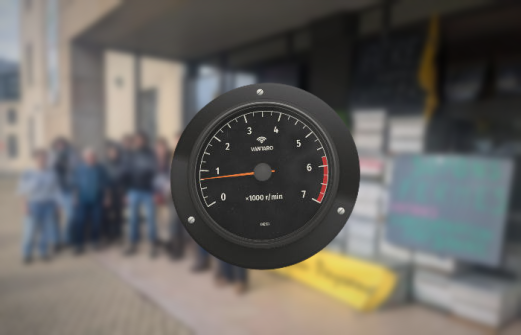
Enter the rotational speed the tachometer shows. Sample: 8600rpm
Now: 750rpm
